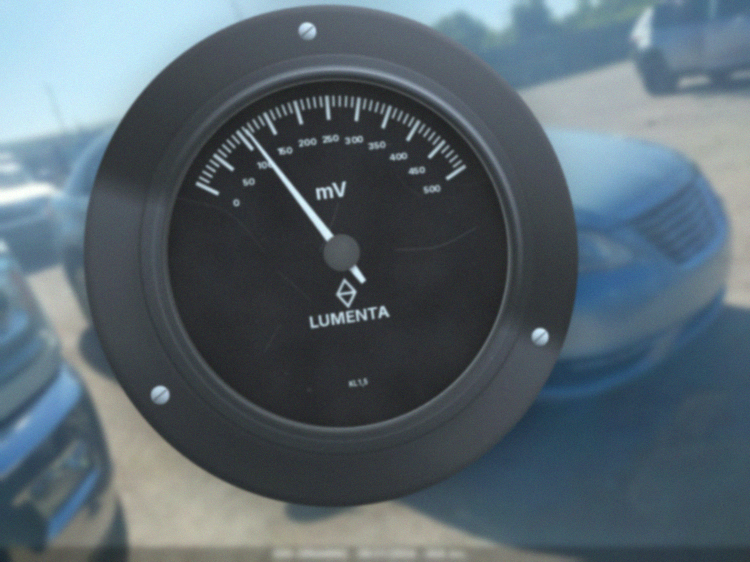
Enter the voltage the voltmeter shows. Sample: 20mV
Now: 110mV
